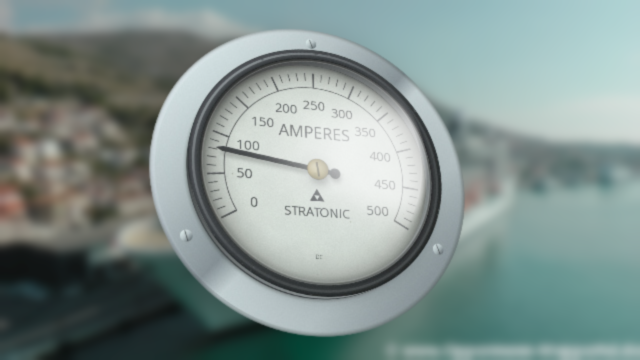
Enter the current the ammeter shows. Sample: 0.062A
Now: 80A
